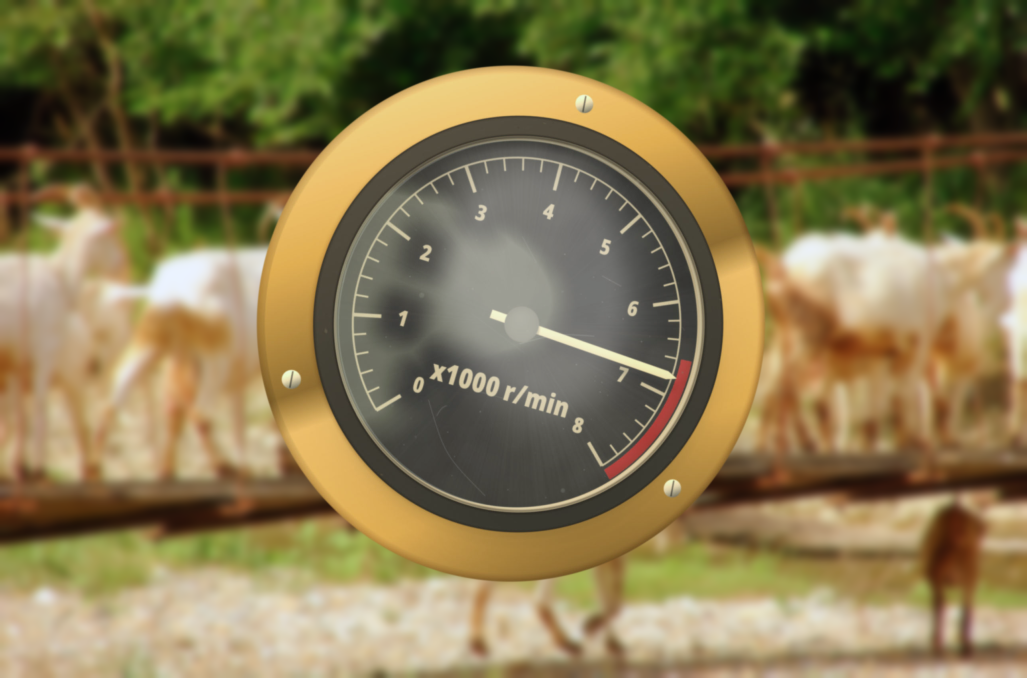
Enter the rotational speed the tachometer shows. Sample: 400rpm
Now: 6800rpm
